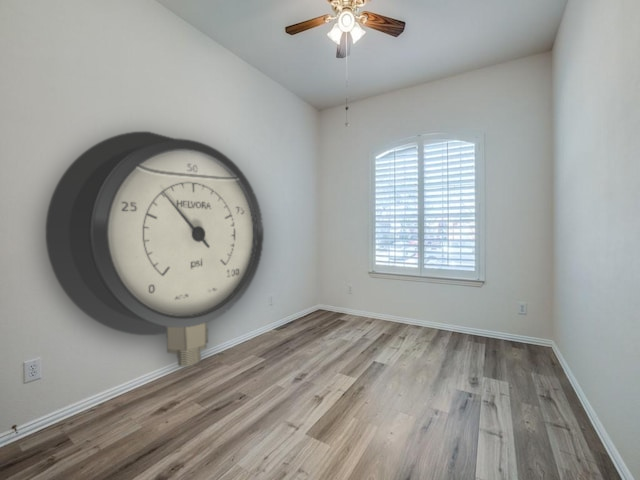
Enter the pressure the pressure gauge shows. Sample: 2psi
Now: 35psi
